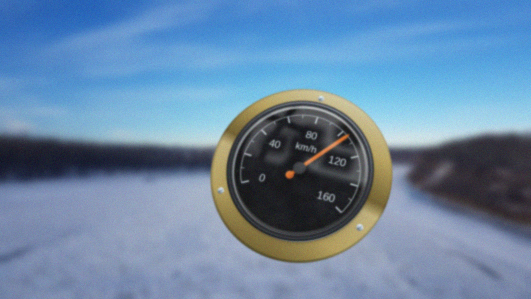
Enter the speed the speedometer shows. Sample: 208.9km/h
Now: 105km/h
